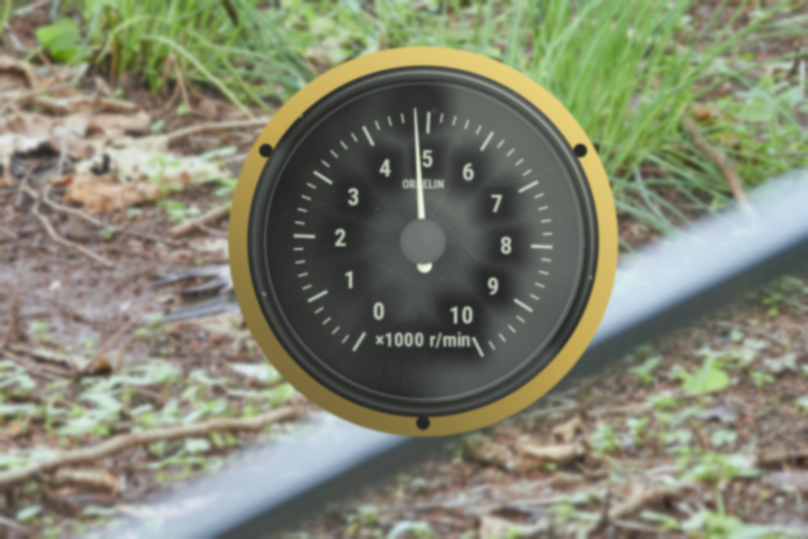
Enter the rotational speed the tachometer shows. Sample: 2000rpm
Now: 4800rpm
